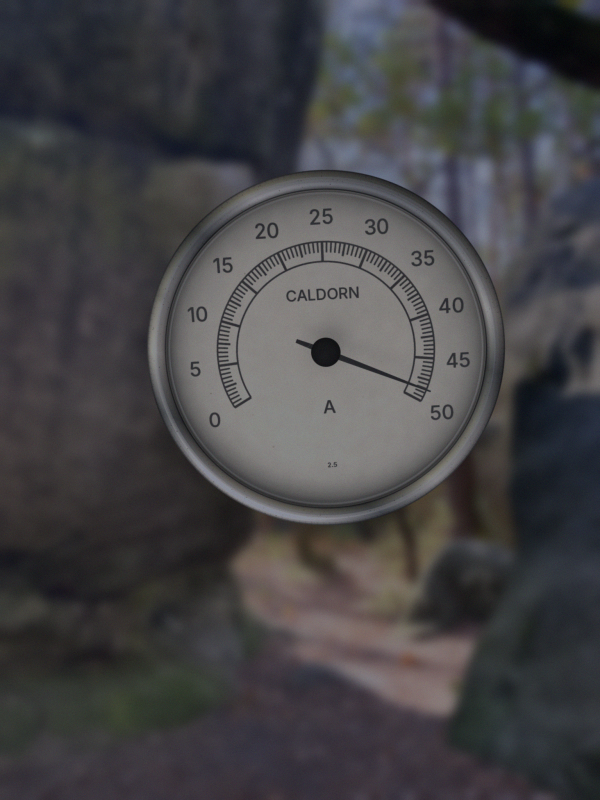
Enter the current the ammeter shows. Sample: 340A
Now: 48.5A
